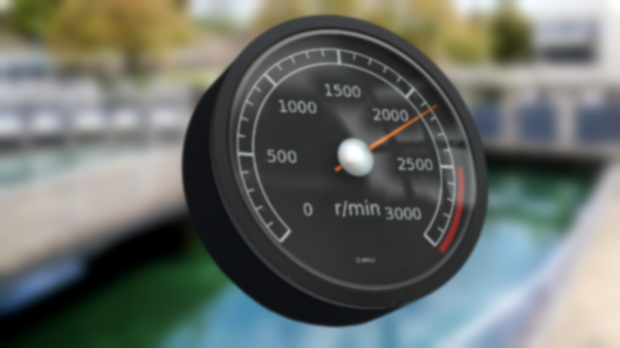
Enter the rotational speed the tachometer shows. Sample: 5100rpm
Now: 2150rpm
